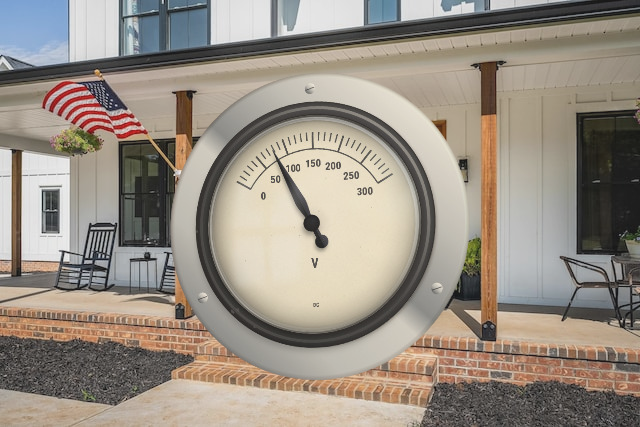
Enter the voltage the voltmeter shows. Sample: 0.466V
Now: 80V
